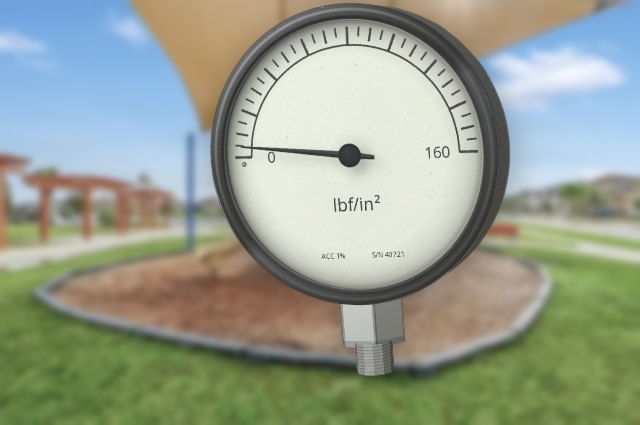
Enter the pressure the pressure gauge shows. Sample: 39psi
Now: 5psi
